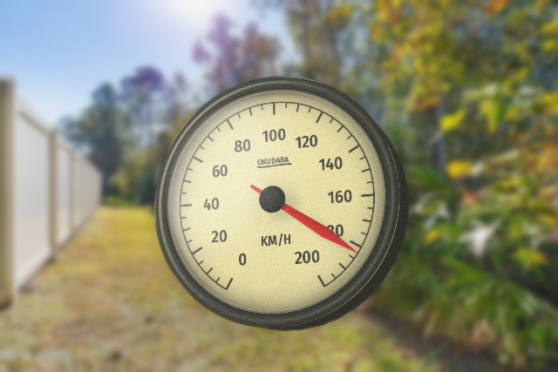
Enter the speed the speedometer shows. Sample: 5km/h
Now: 182.5km/h
